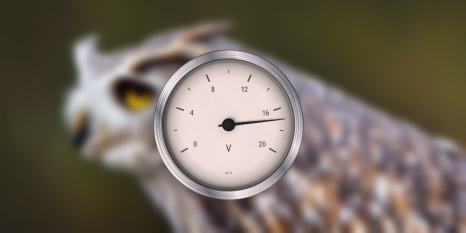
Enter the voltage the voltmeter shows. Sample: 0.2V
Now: 17V
